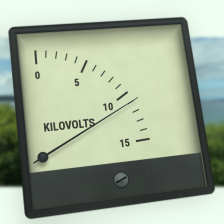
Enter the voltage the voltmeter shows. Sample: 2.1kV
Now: 11kV
